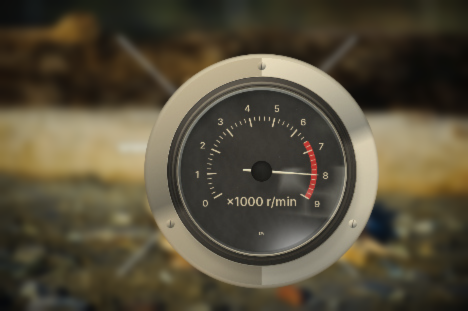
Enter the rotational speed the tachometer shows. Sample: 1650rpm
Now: 8000rpm
